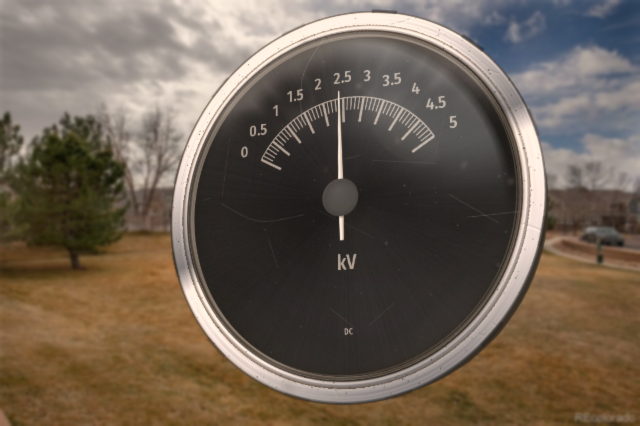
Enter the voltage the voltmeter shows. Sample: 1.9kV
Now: 2.5kV
